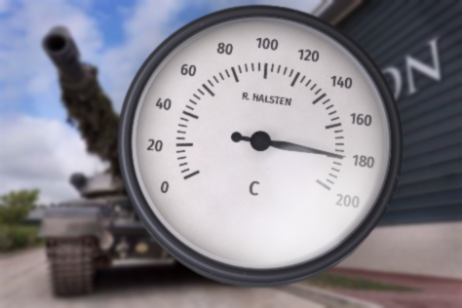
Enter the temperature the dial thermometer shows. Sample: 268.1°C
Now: 180°C
